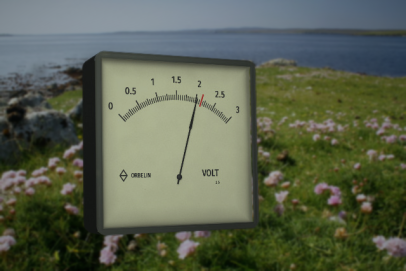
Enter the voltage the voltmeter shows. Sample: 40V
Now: 2V
